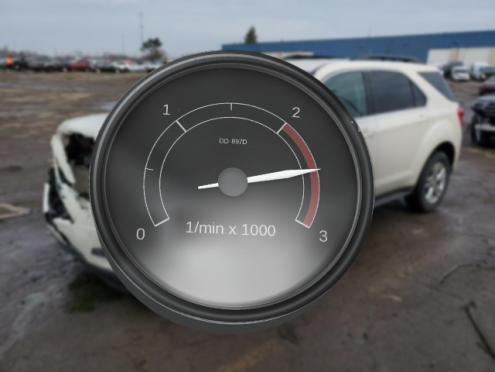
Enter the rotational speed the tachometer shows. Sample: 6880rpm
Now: 2500rpm
